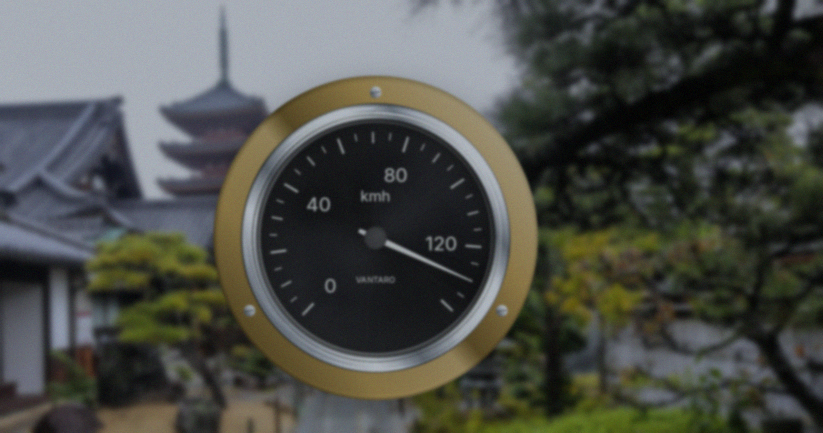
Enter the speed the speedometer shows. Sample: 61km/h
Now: 130km/h
